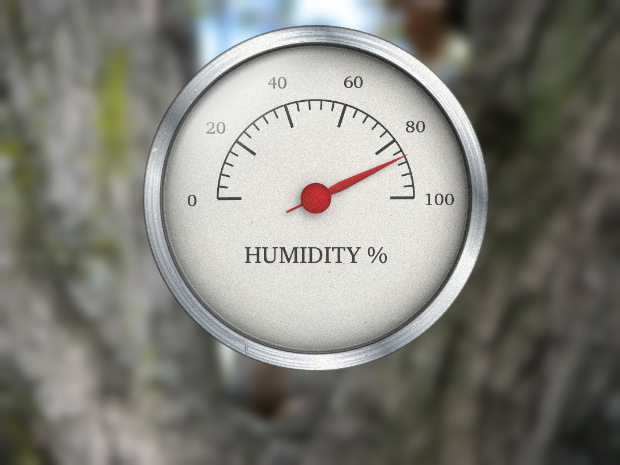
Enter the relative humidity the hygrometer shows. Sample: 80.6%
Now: 86%
